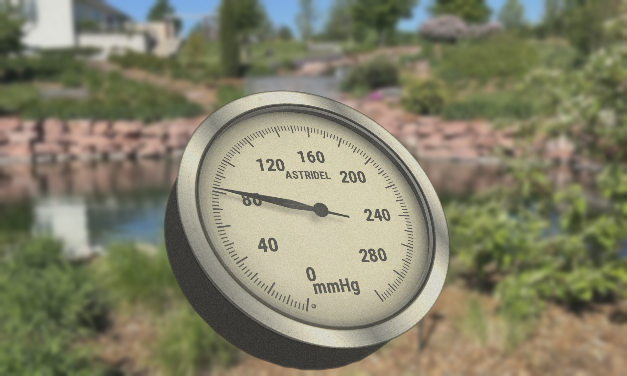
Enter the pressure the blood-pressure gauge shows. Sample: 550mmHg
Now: 80mmHg
